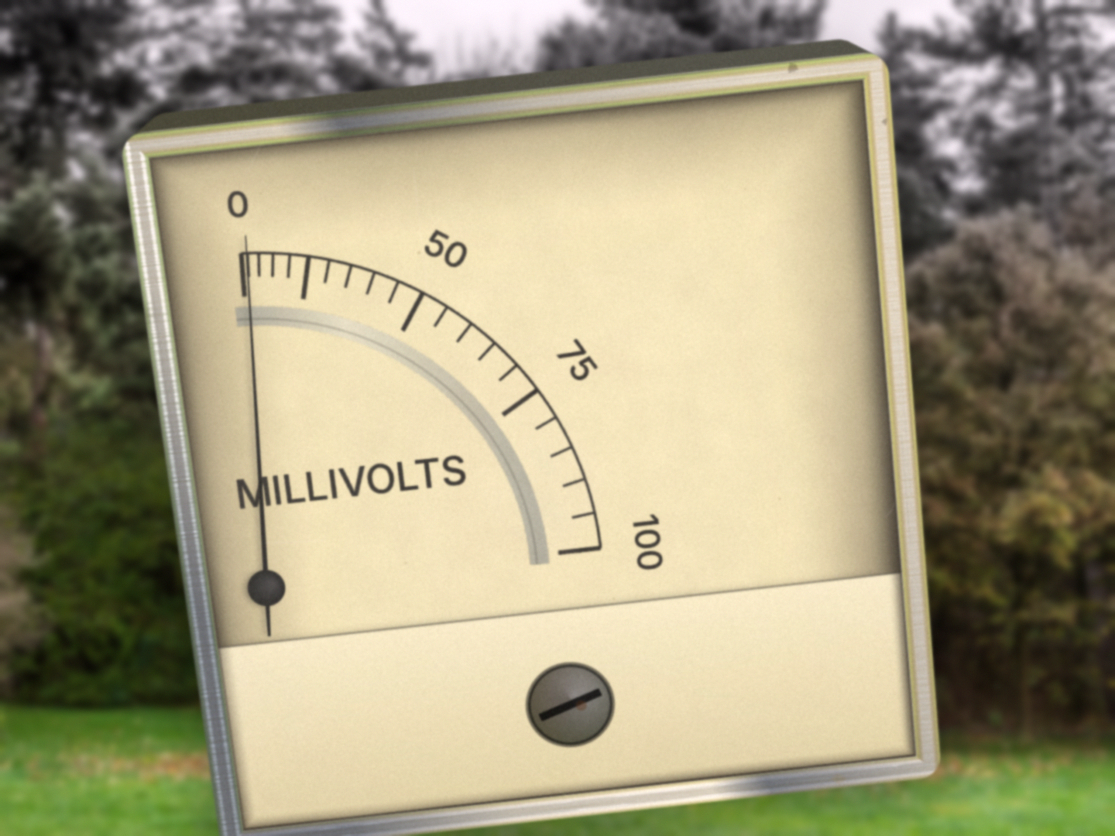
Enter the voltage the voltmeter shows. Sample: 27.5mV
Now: 5mV
